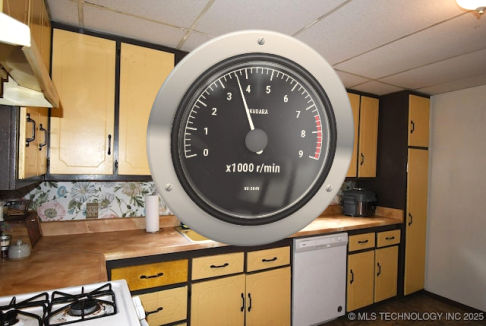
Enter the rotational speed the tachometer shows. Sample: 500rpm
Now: 3600rpm
